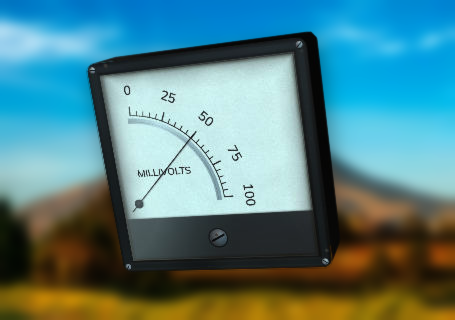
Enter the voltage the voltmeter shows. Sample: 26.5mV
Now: 50mV
